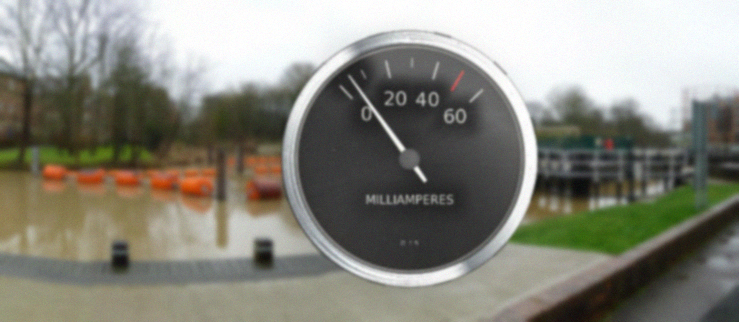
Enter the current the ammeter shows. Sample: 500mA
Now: 5mA
